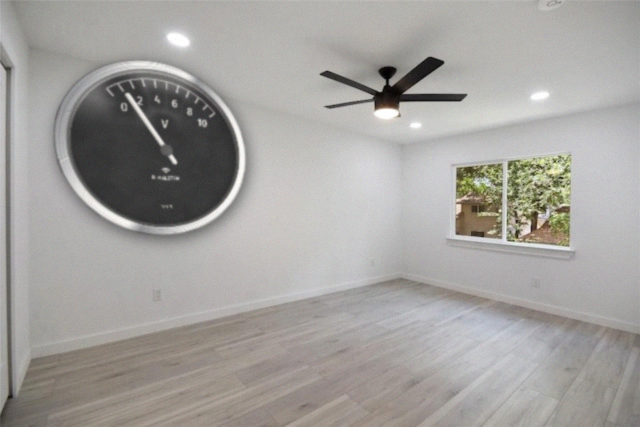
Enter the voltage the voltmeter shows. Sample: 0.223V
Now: 1V
